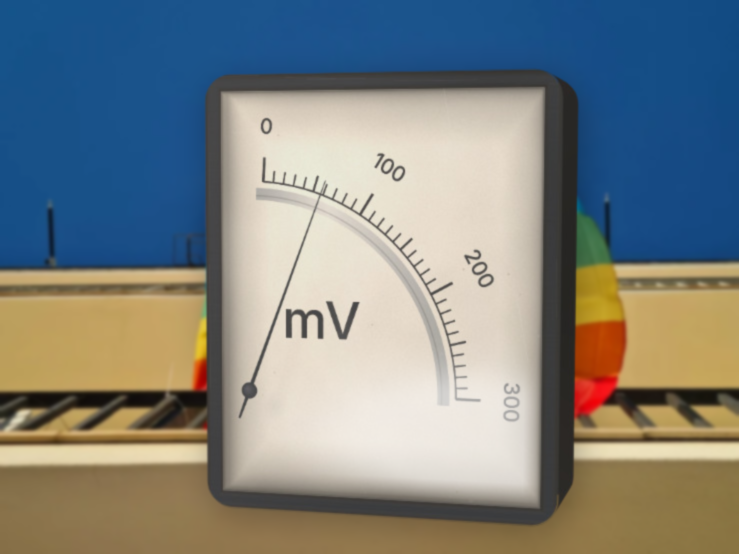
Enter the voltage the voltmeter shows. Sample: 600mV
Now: 60mV
